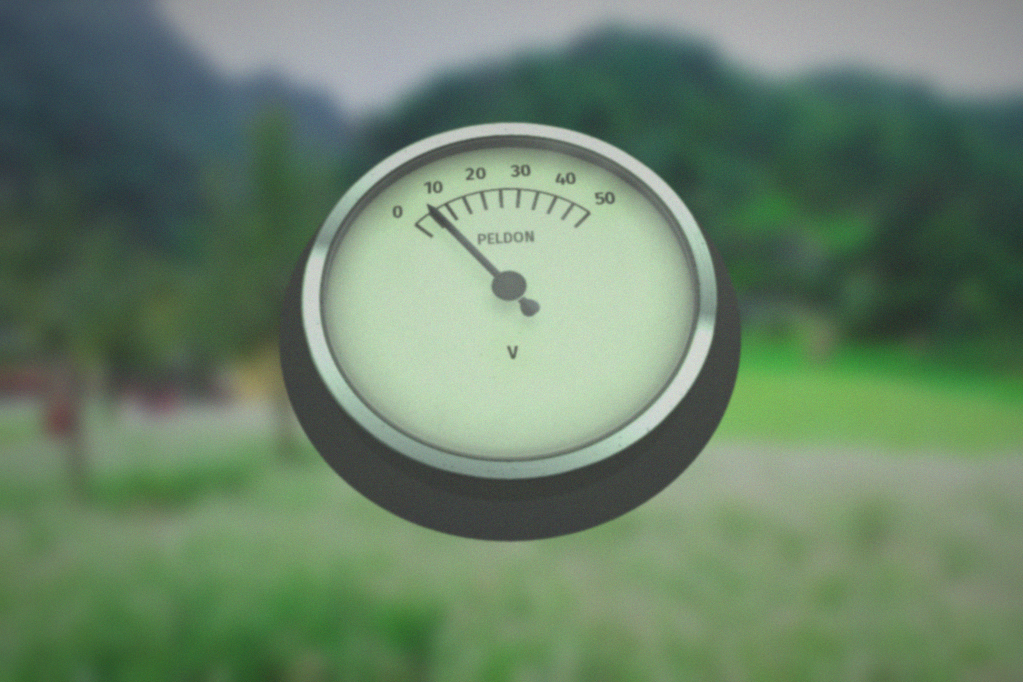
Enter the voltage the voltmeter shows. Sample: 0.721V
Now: 5V
